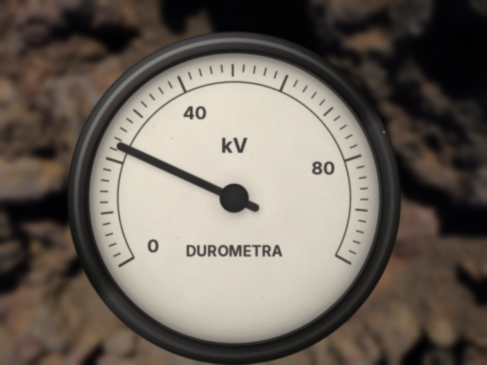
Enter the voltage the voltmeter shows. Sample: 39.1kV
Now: 23kV
